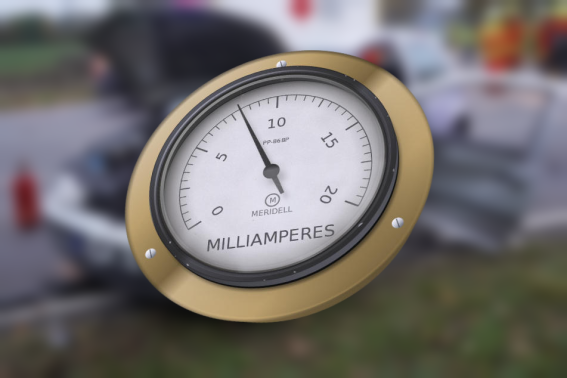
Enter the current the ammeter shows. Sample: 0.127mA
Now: 8mA
